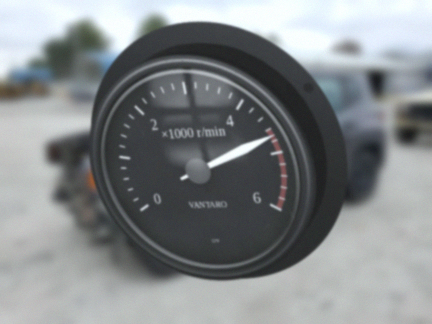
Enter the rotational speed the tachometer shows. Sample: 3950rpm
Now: 4700rpm
